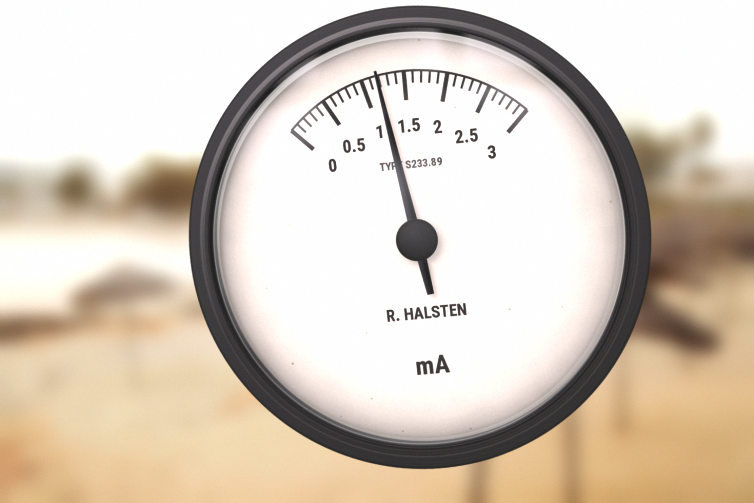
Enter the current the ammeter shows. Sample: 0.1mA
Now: 1.2mA
